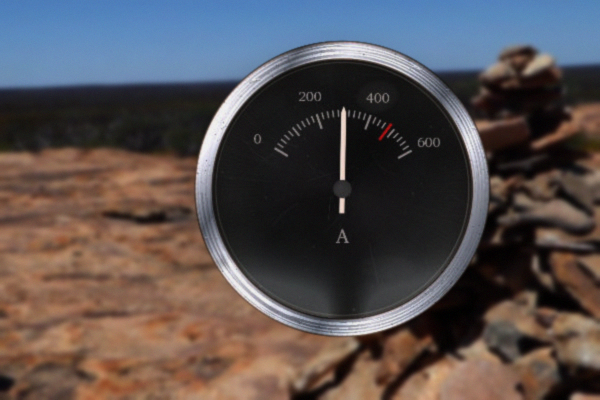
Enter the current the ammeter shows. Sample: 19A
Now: 300A
